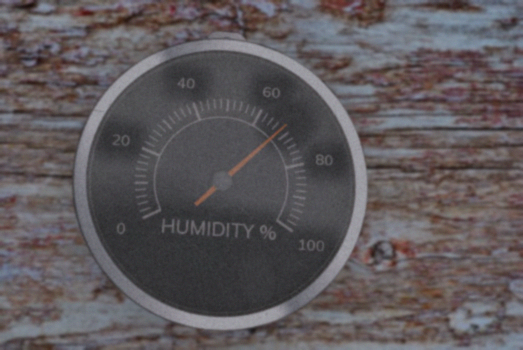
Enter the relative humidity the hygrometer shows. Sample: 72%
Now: 68%
